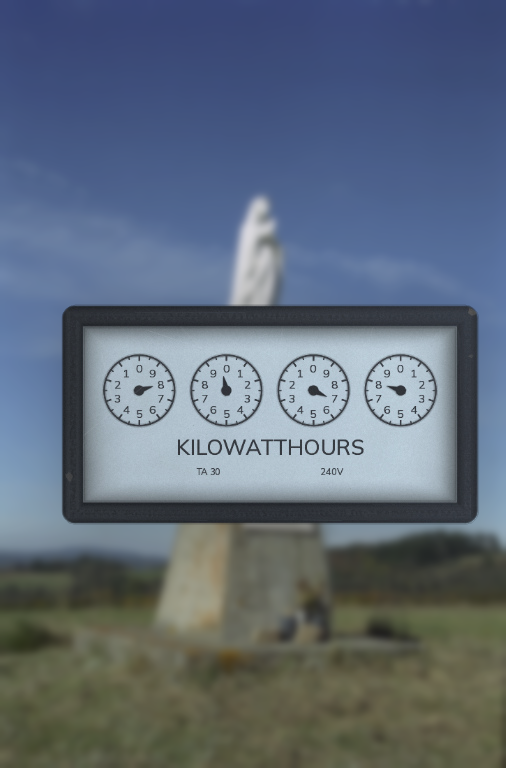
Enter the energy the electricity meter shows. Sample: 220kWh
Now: 7968kWh
